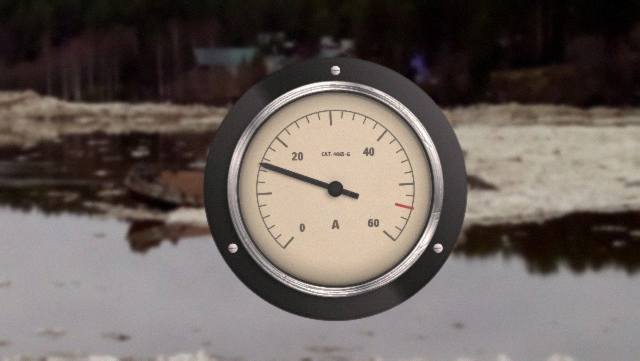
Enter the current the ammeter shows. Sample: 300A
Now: 15A
